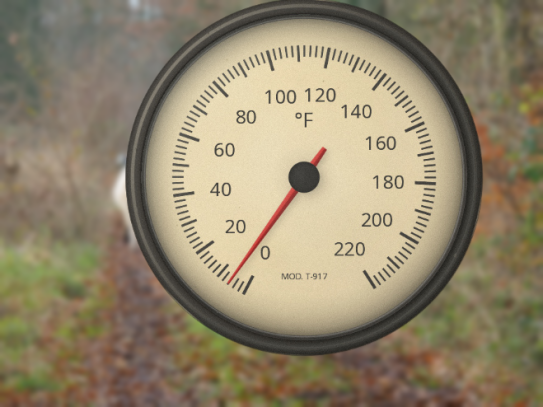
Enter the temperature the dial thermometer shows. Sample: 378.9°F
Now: 6°F
